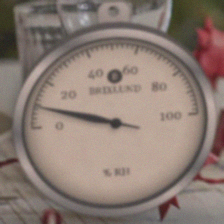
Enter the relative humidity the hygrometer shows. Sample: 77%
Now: 10%
